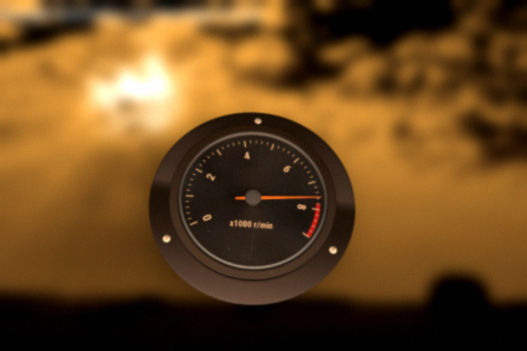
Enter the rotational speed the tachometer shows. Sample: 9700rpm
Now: 7600rpm
